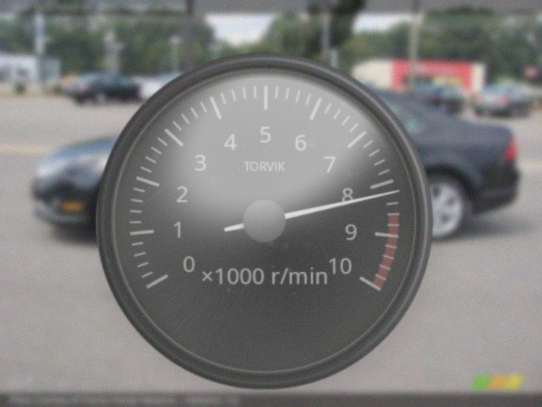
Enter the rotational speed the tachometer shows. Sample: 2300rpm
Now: 8200rpm
